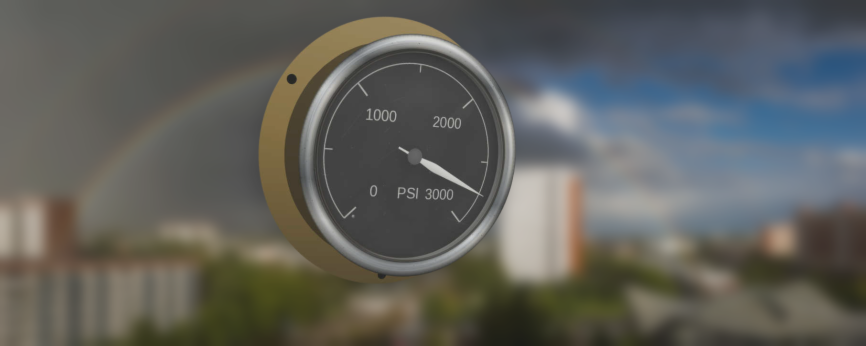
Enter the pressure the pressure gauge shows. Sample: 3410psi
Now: 2750psi
